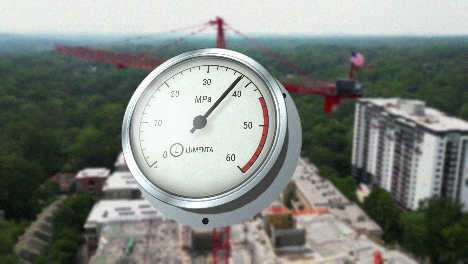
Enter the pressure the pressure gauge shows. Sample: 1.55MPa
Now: 38MPa
